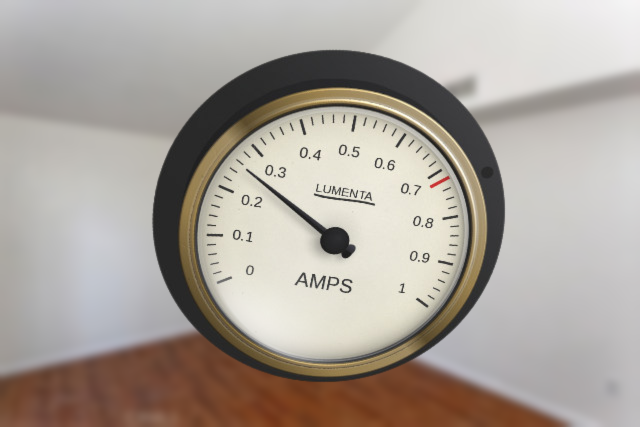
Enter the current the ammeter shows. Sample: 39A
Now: 0.26A
